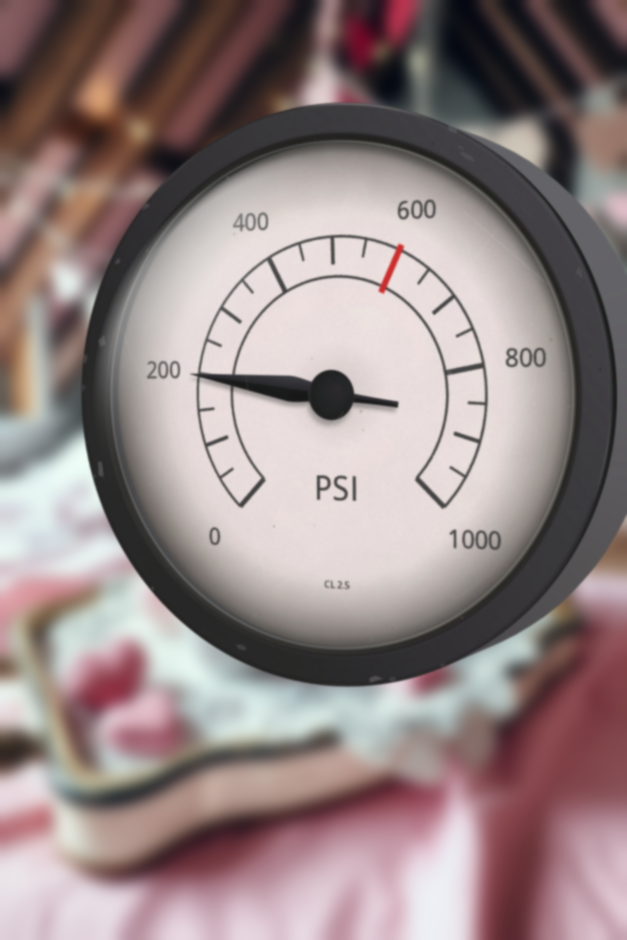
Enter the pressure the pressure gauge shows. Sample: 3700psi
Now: 200psi
